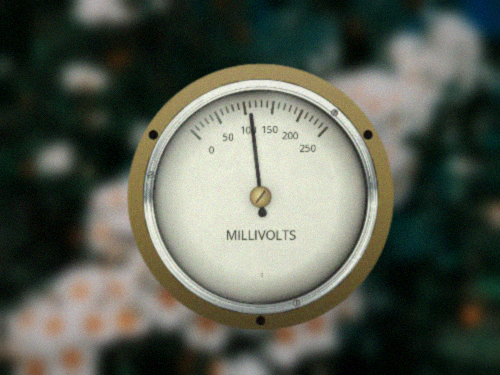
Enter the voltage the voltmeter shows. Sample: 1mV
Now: 110mV
